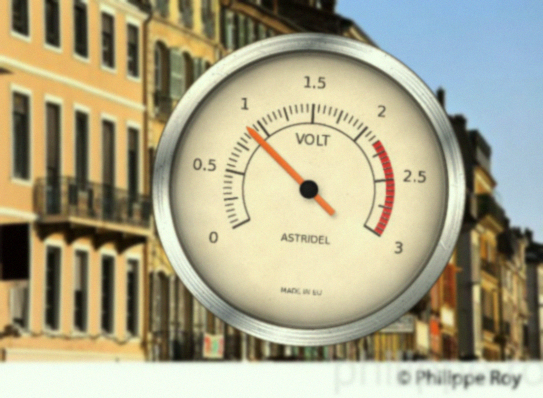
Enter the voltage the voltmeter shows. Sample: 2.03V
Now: 0.9V
